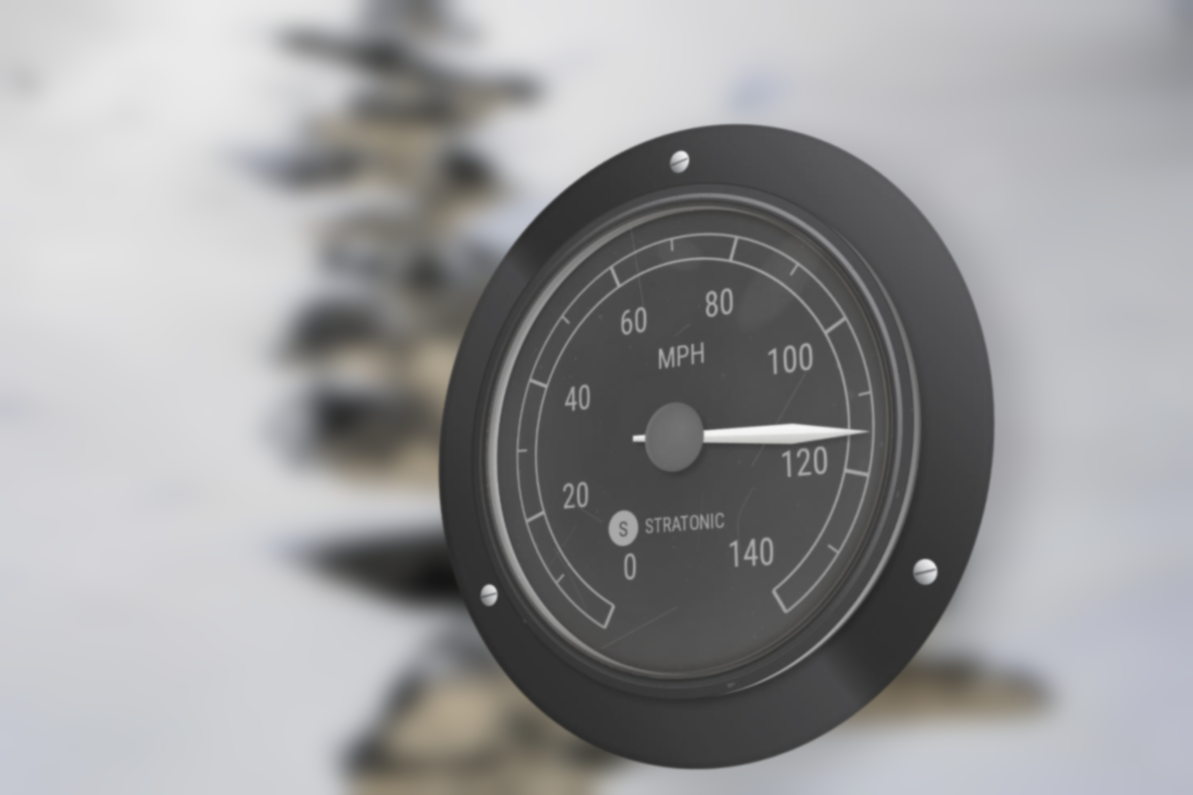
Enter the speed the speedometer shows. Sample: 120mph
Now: 115mph
